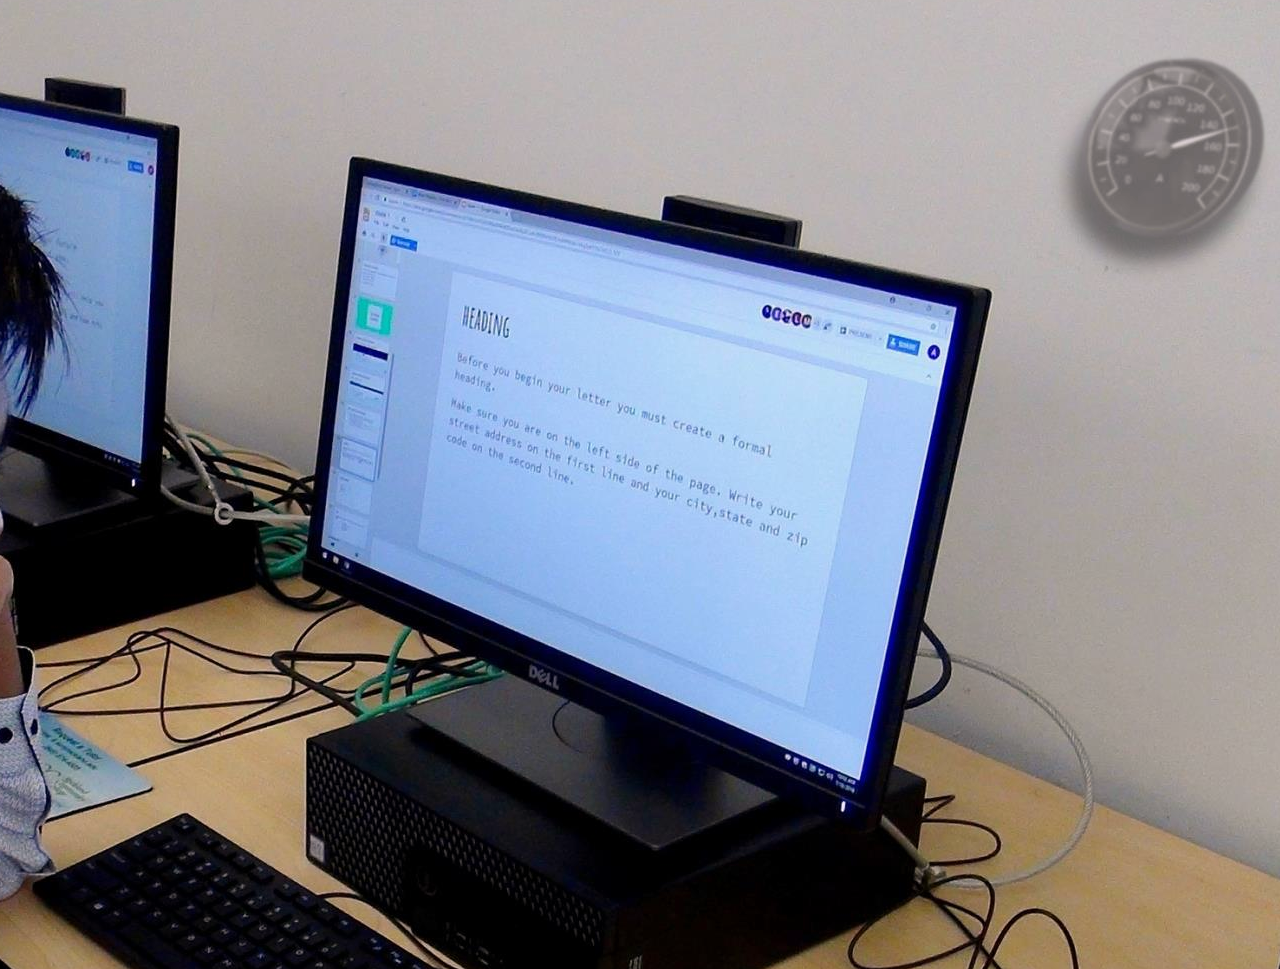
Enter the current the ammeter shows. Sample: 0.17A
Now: 150A
